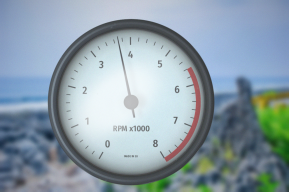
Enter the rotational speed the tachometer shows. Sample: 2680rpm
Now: 3700rpm
